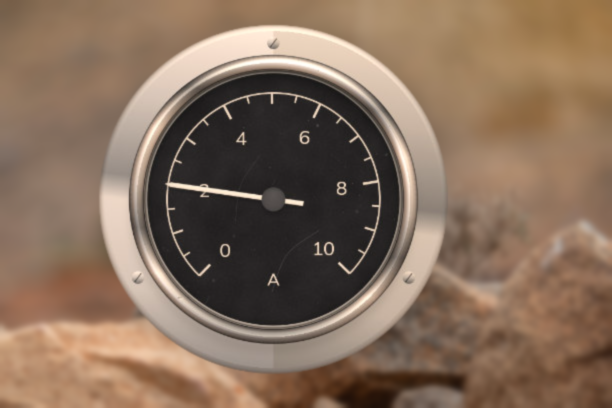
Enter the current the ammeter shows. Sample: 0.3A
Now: 2A
